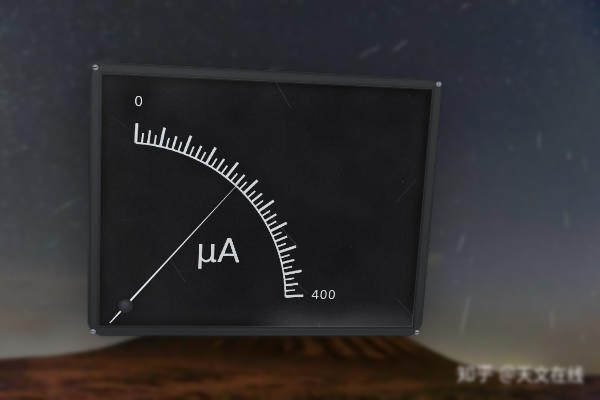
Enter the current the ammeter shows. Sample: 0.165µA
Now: 180µA
